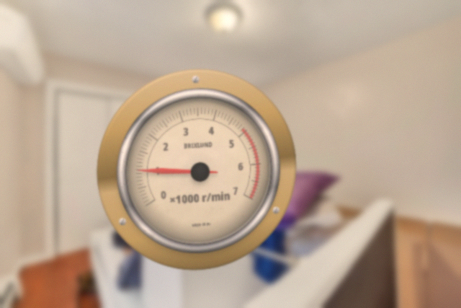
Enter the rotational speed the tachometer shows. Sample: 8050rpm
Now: 1000rpm
